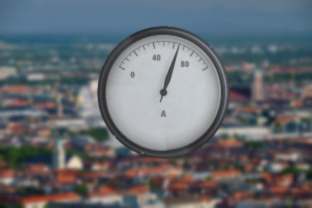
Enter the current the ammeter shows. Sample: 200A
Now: 65A
